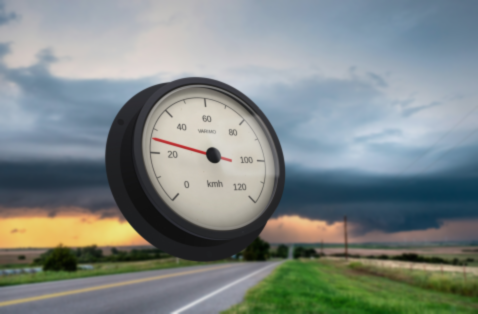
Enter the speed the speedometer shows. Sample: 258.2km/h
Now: 25km/h
